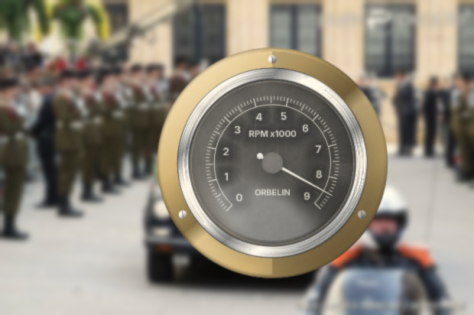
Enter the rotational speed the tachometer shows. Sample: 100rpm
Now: 8500rpm
